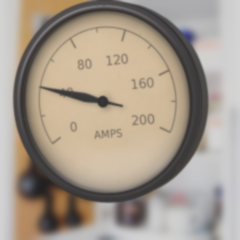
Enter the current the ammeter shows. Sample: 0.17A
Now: 40A
